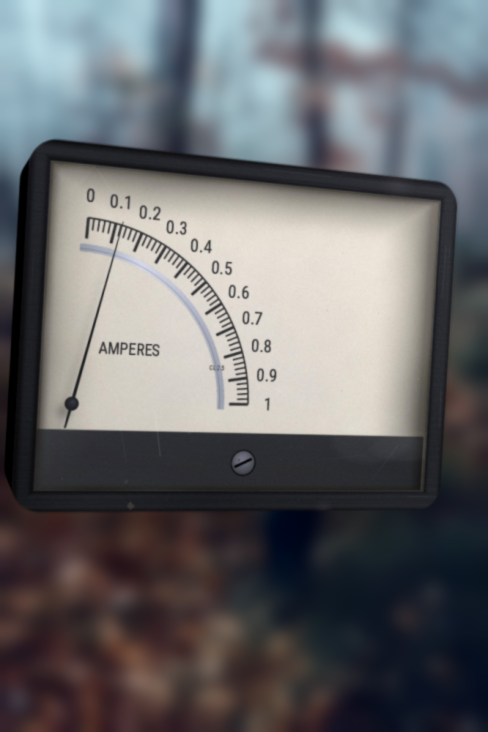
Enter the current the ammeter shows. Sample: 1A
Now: 0.12A
